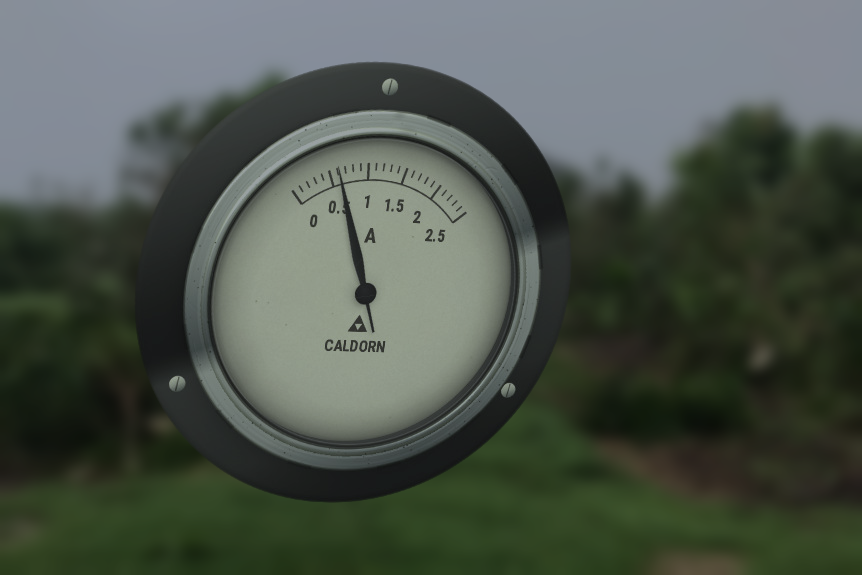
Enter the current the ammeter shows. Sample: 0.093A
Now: 0.6A
